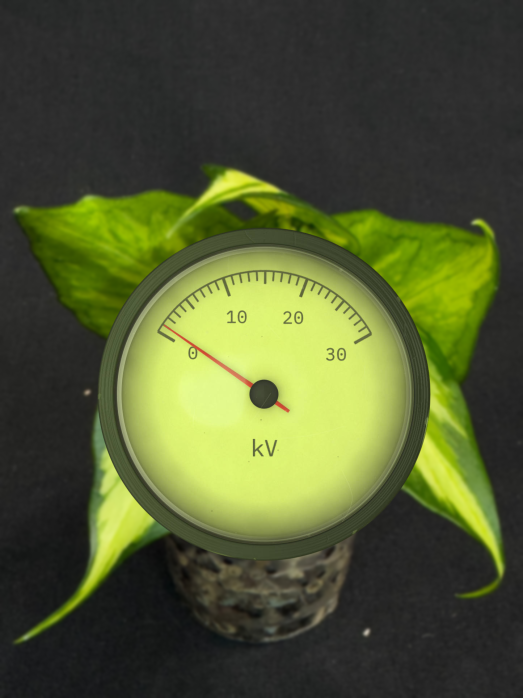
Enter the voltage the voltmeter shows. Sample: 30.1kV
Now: 1kV
